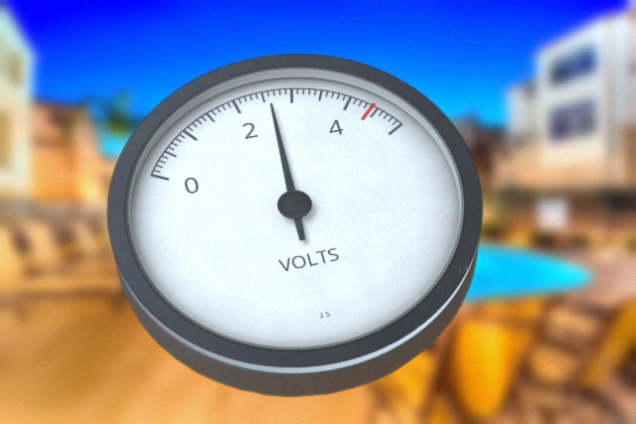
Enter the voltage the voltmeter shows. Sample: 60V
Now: 2.6V
